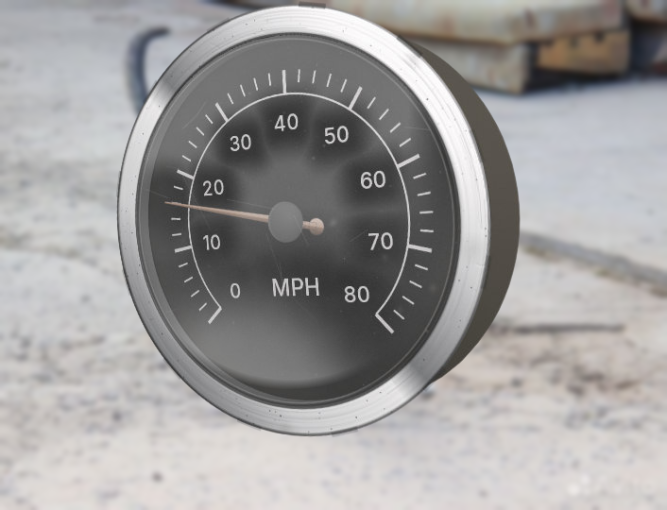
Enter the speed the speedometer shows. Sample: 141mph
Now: 16mph
